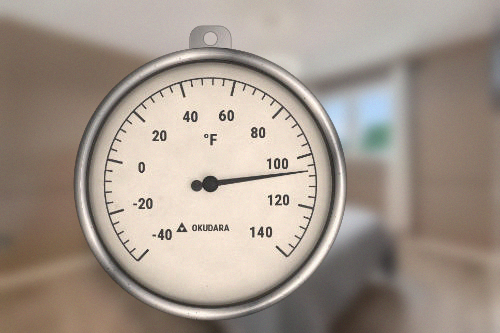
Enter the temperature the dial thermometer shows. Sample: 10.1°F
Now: 106°F
